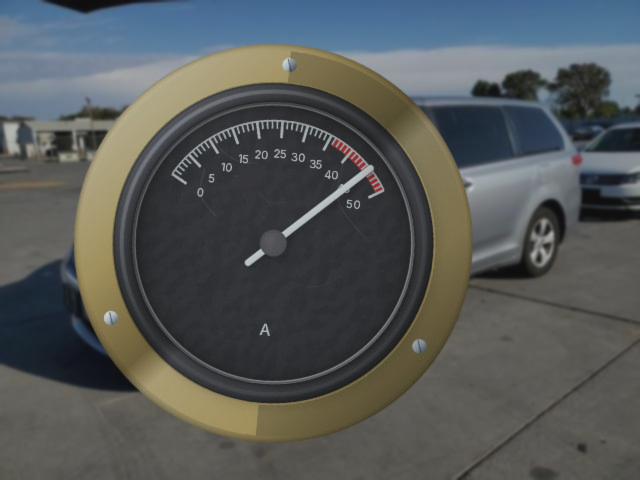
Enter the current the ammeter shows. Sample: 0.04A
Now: 45A
